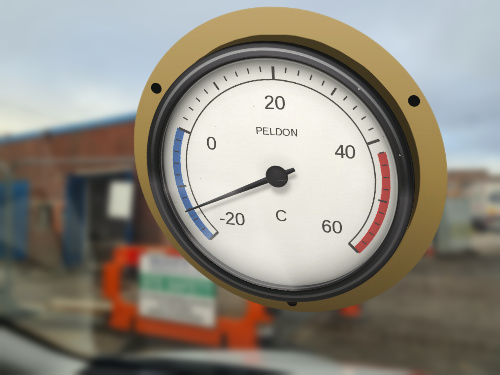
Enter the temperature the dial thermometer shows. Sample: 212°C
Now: -14°C
